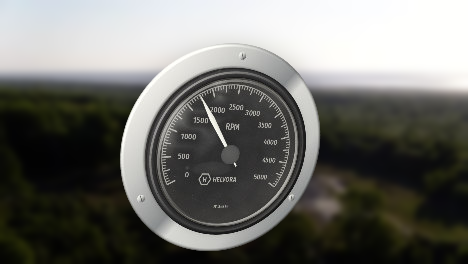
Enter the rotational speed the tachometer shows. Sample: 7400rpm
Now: 1750rpm
